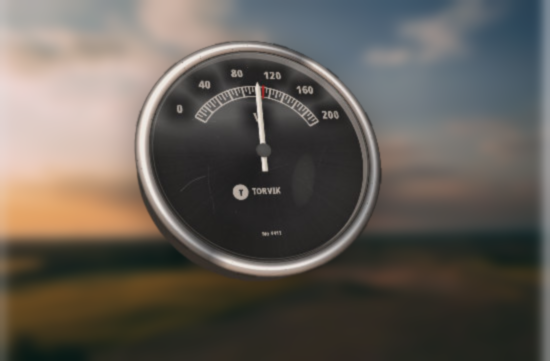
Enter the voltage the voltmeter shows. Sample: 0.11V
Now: 100V
